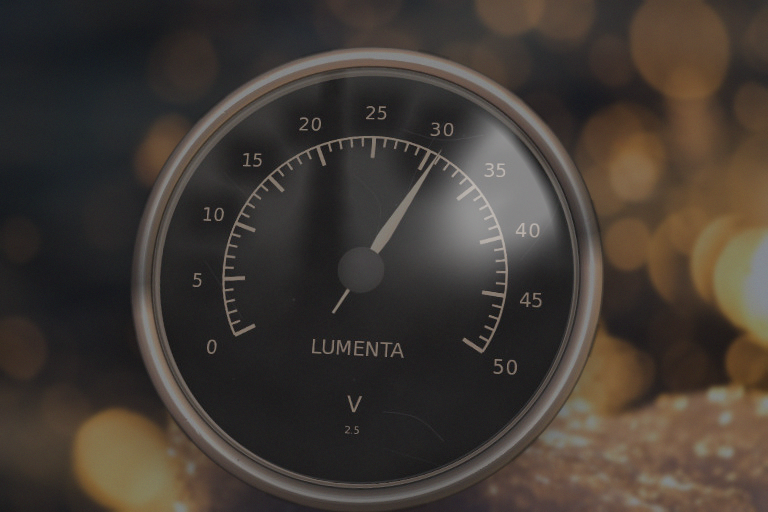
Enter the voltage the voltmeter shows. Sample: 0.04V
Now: 31V
